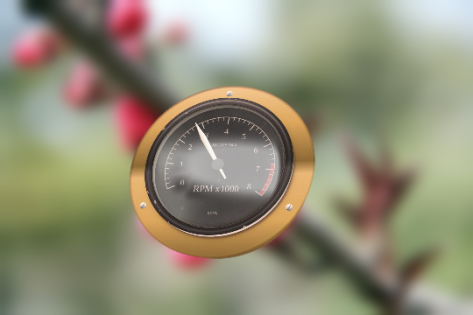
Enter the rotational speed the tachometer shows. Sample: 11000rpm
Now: 2800rpm
